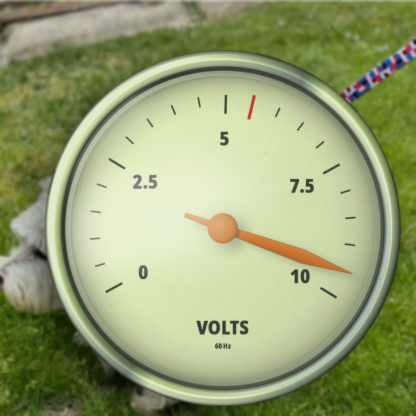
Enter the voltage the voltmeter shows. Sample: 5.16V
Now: 9.5V
